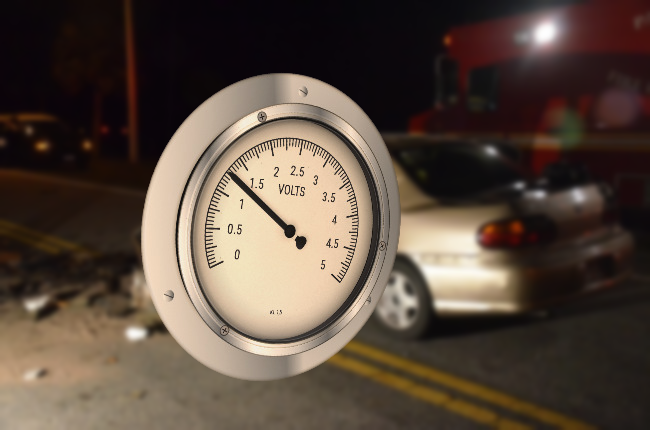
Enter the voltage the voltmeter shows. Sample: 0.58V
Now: 1.25V
